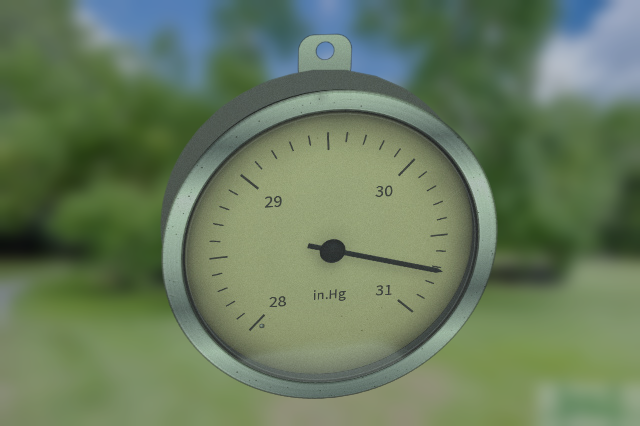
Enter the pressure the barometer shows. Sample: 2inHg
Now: 30.7inHg
